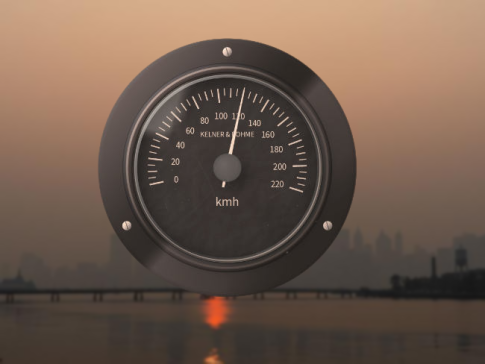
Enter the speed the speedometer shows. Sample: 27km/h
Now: 120km/h
